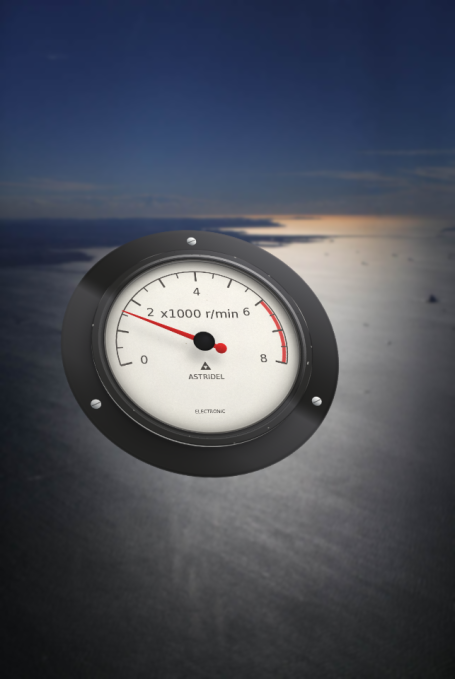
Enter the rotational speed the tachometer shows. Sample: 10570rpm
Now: 1500rpm
